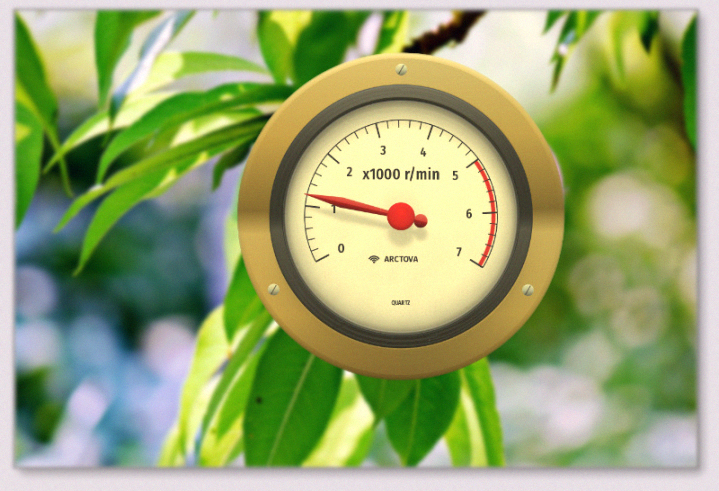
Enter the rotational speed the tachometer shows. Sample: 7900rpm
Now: 1200rpm
